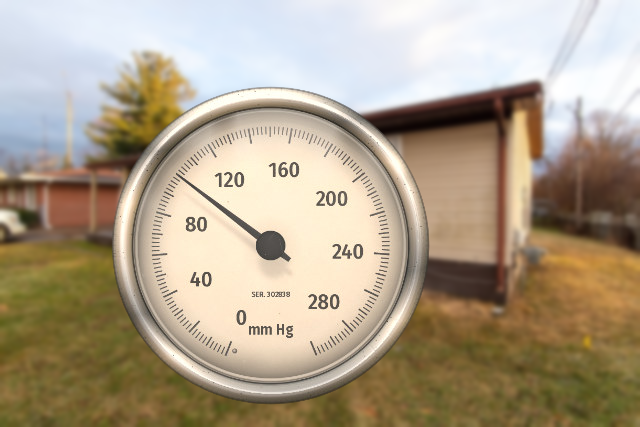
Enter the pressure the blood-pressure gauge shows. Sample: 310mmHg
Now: 100mmHg
